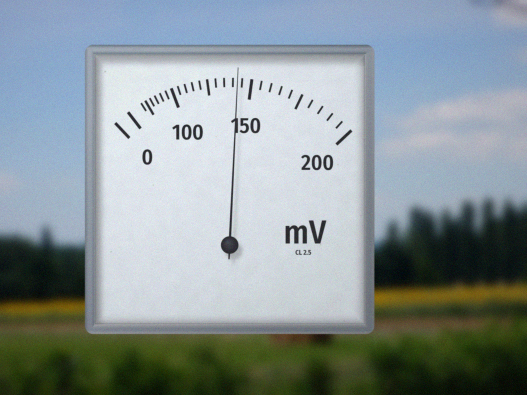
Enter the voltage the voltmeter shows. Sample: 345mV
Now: 142.5mV
